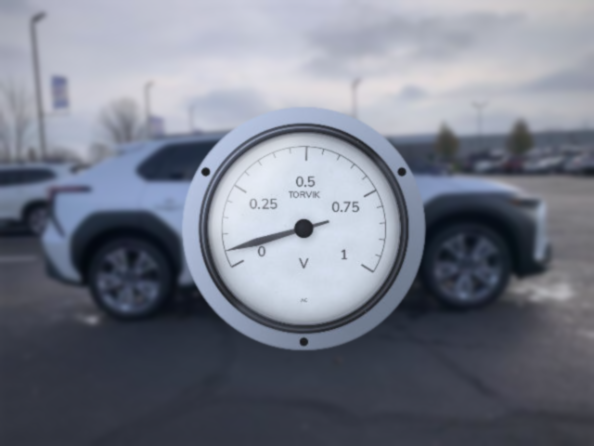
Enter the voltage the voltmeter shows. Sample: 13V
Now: 0.05V
